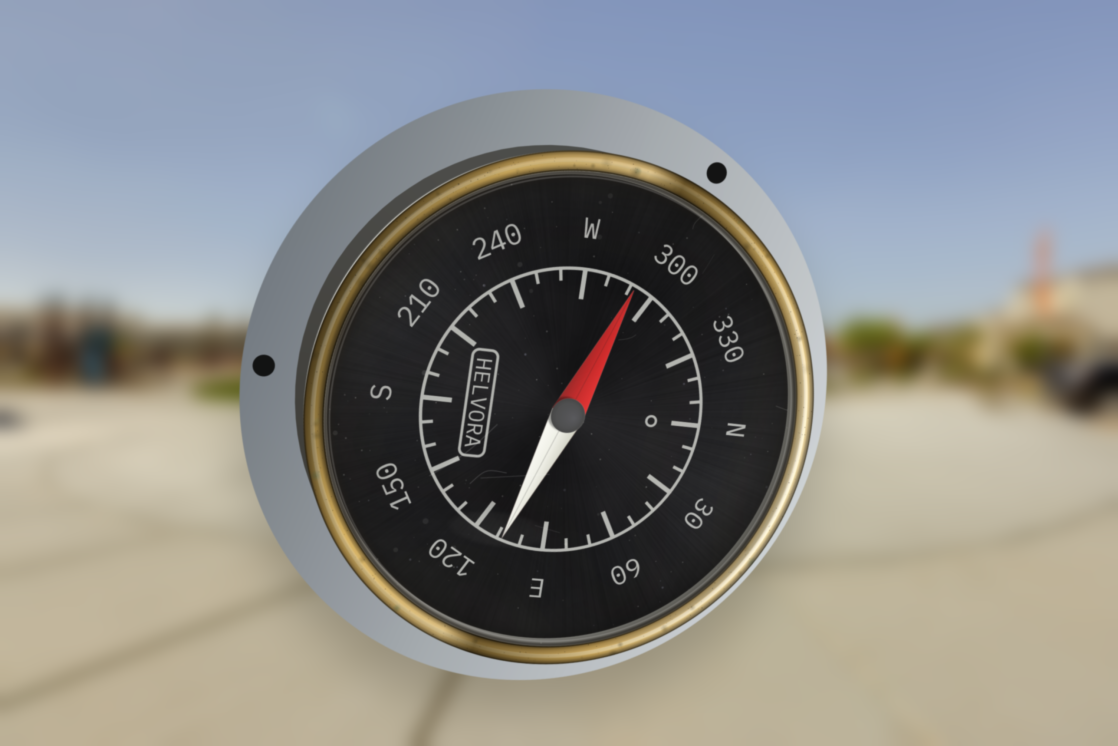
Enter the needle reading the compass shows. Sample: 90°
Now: 290°
